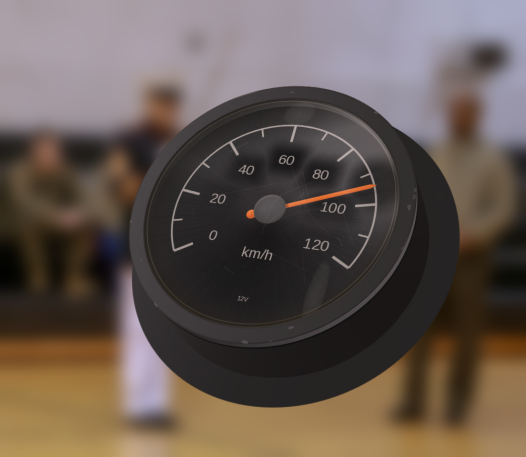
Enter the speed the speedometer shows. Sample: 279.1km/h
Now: 95km/h
